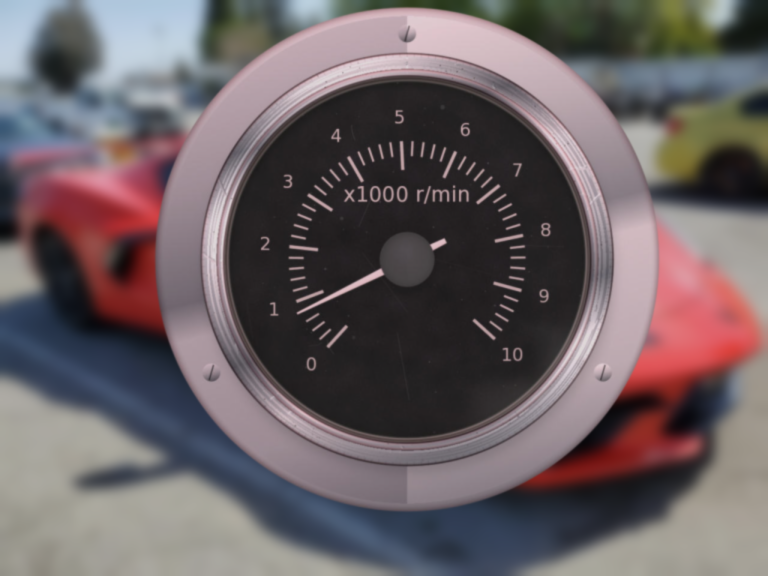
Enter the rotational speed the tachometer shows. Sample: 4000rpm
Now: 800rpm
